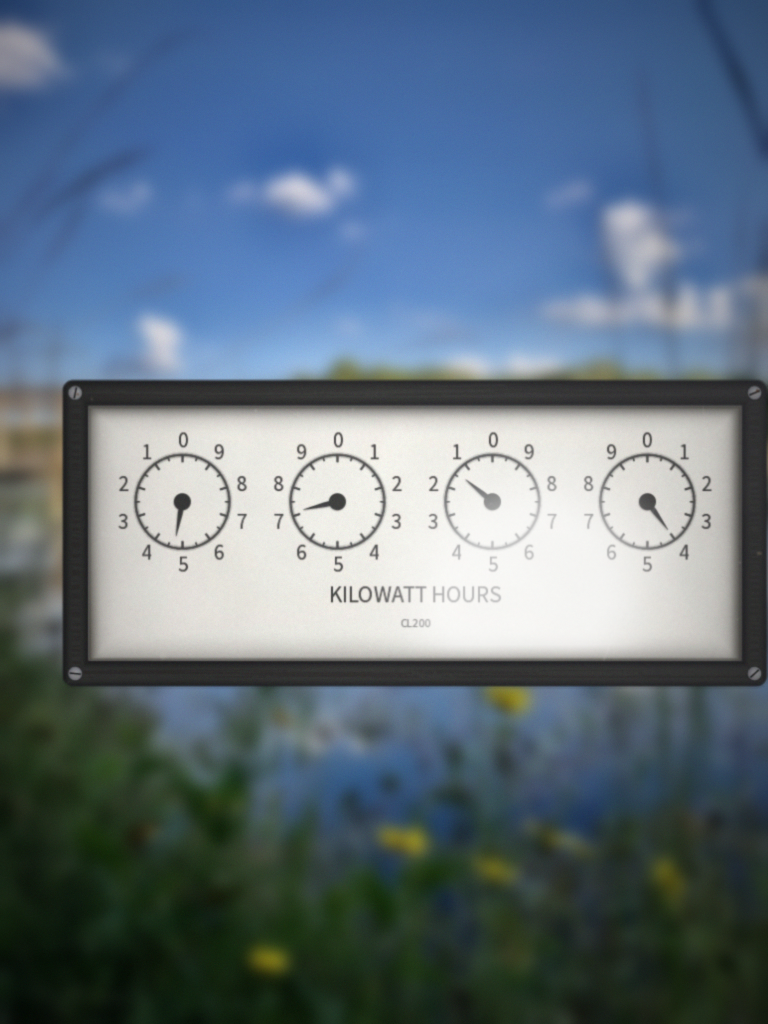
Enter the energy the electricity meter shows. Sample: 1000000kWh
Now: 4714kWh
